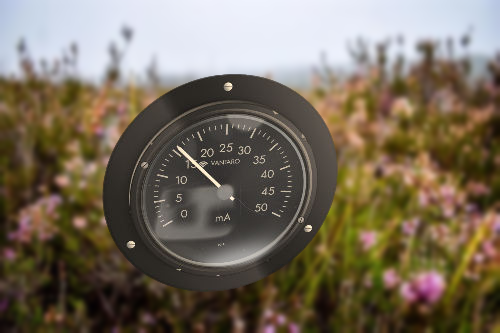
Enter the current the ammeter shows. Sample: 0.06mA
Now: 16mA
